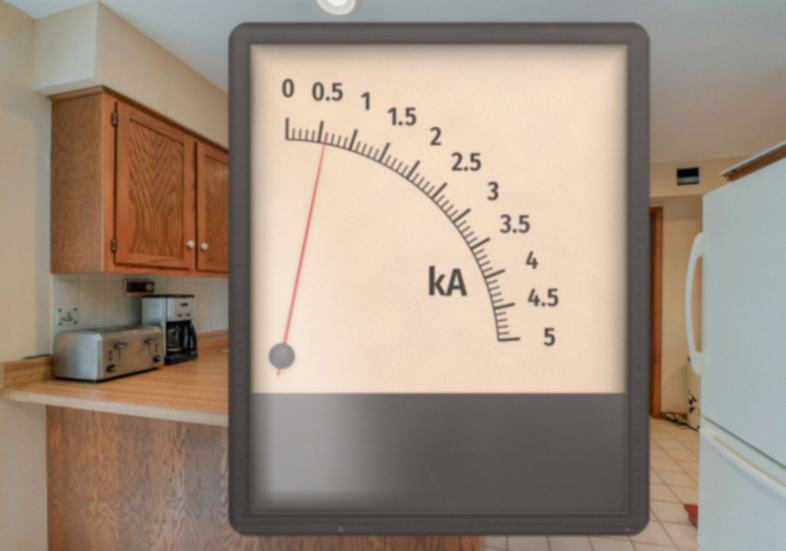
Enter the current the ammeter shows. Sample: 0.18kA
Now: 0.6kA
